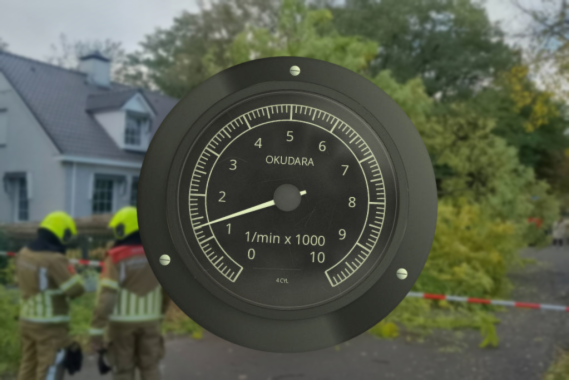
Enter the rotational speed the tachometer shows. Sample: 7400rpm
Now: 1300rpm
